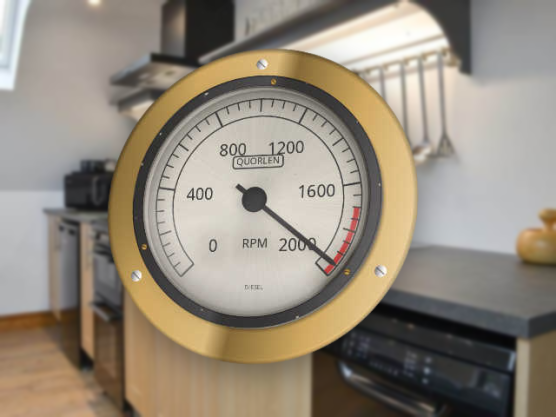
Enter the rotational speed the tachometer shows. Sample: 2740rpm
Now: 1950rpm
